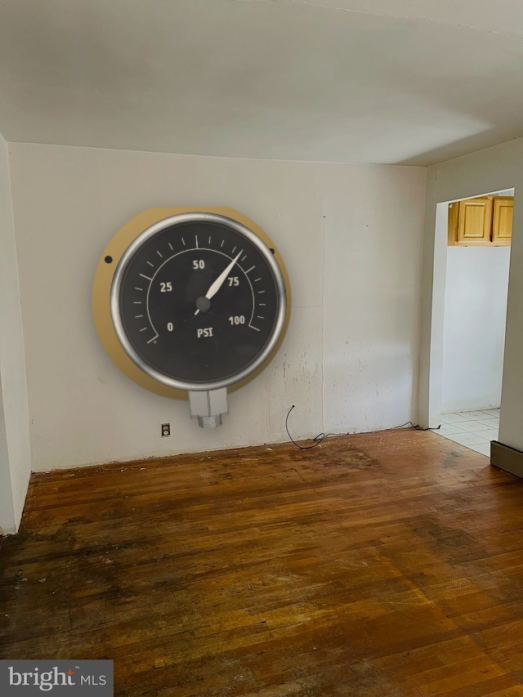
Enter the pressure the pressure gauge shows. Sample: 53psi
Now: 67.5psi
